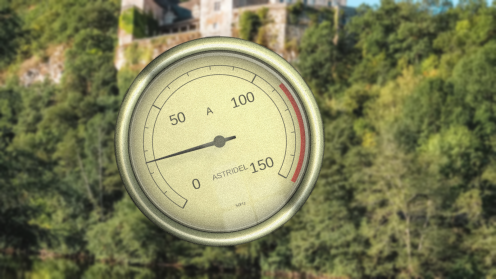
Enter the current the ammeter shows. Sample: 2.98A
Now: 25A
